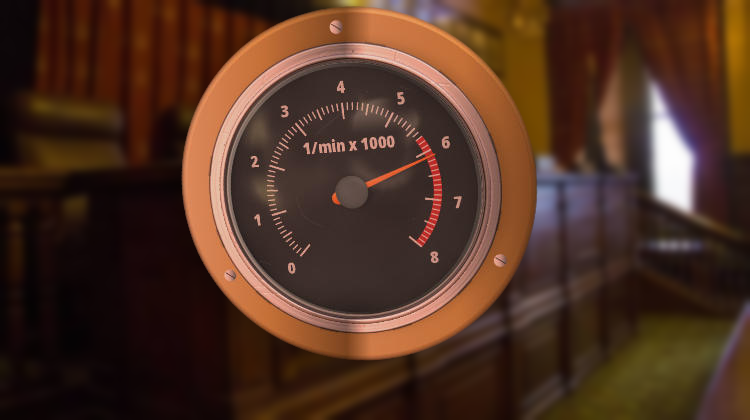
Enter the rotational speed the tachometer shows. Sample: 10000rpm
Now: 6100rpm
